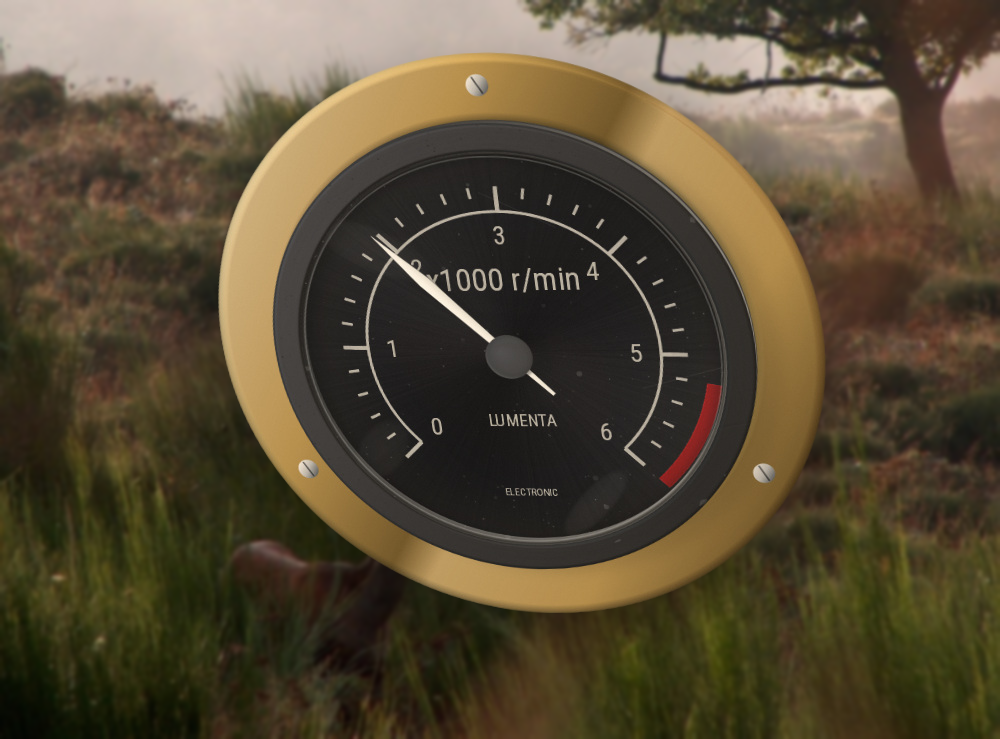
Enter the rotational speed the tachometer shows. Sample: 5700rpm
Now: 2000rpm
